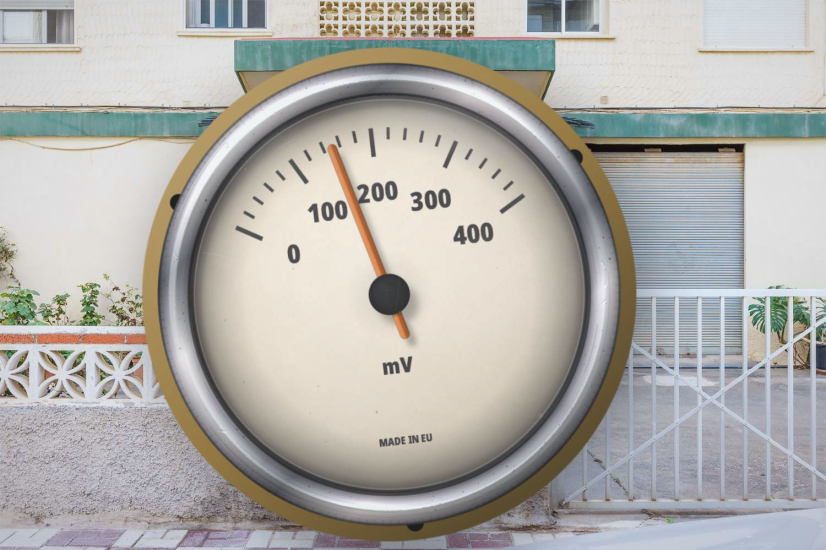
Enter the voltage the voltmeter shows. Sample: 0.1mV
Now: 150mV
